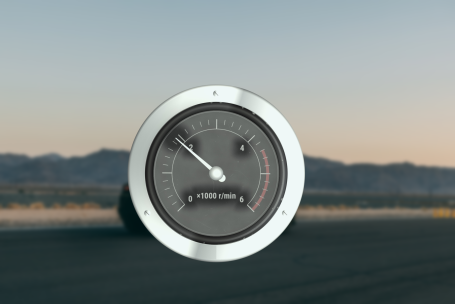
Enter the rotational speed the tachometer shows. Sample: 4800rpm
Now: 1900rpm
